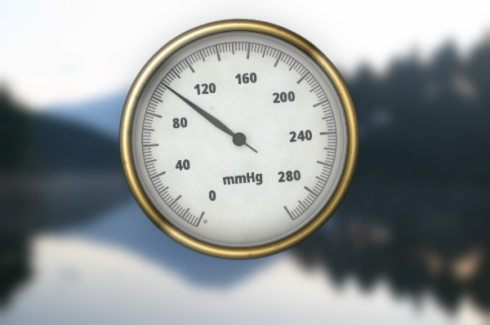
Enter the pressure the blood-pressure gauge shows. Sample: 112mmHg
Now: 100mmHg
